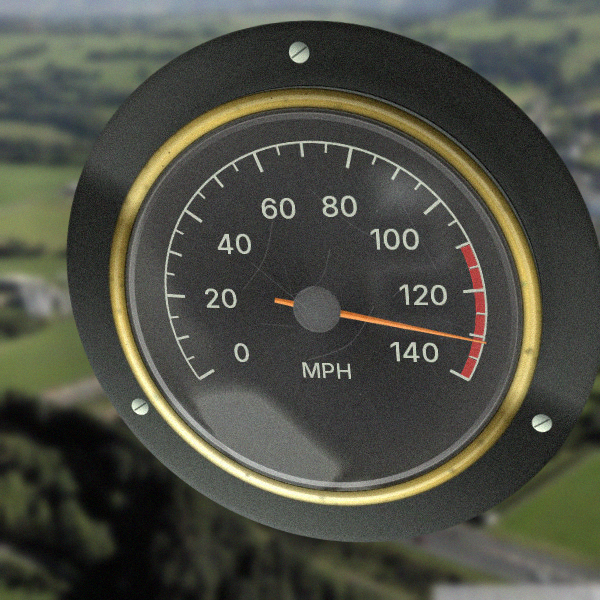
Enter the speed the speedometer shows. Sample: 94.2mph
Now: 130mph
